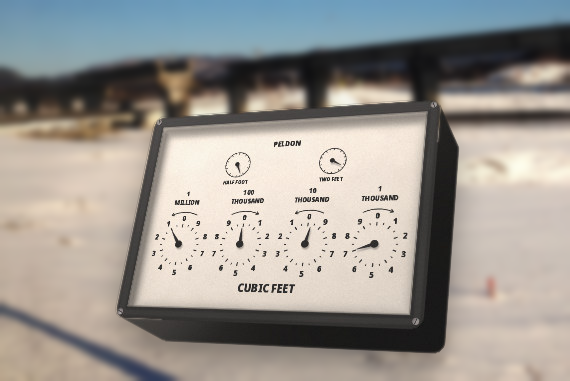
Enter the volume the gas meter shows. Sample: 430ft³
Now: 99700ft³
